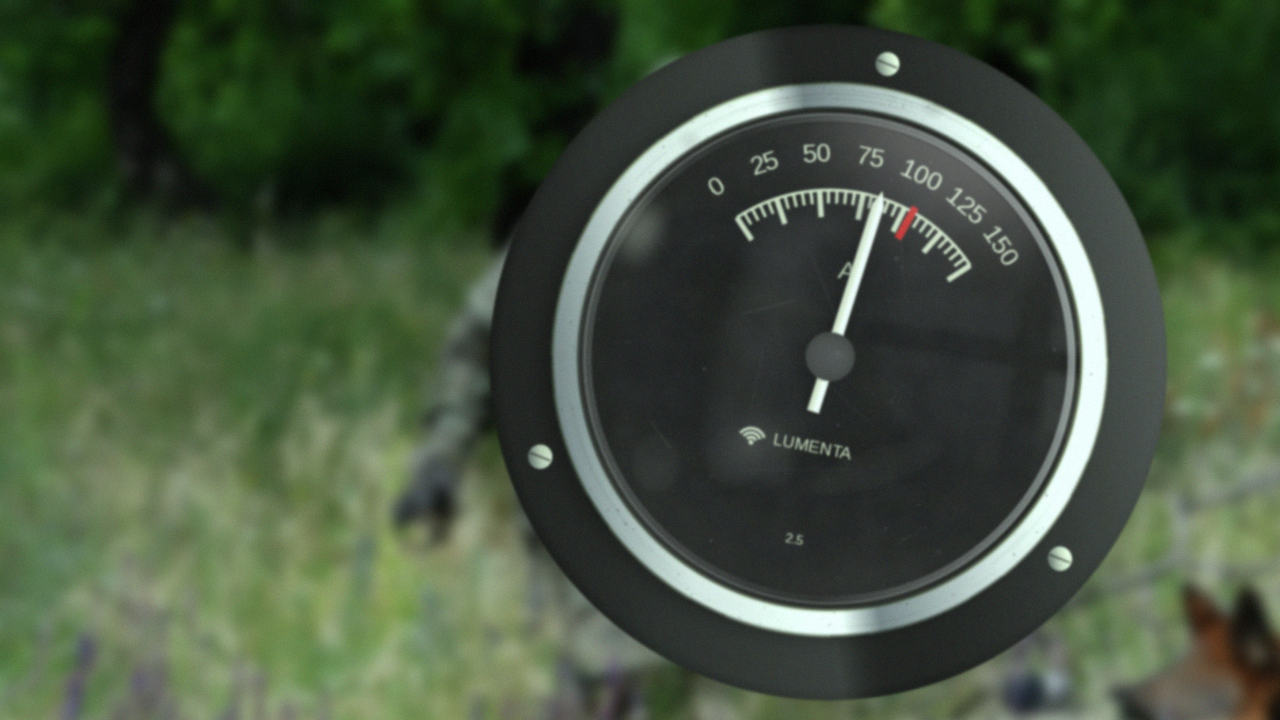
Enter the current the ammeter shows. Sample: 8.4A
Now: 85A
